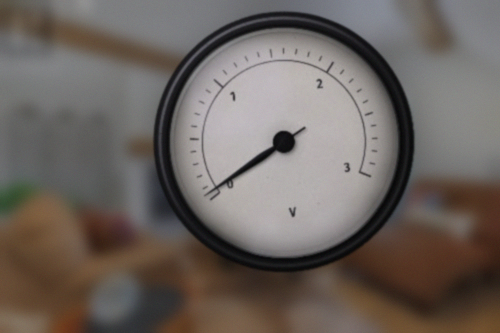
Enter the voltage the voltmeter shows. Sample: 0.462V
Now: 0.05V
